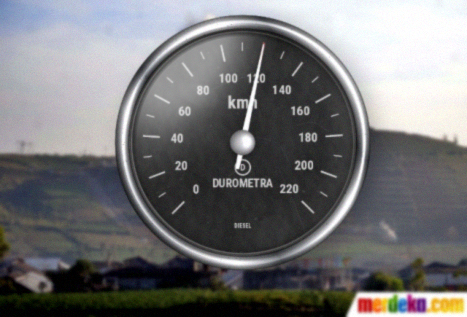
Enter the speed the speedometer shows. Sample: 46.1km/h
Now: 120km/h
